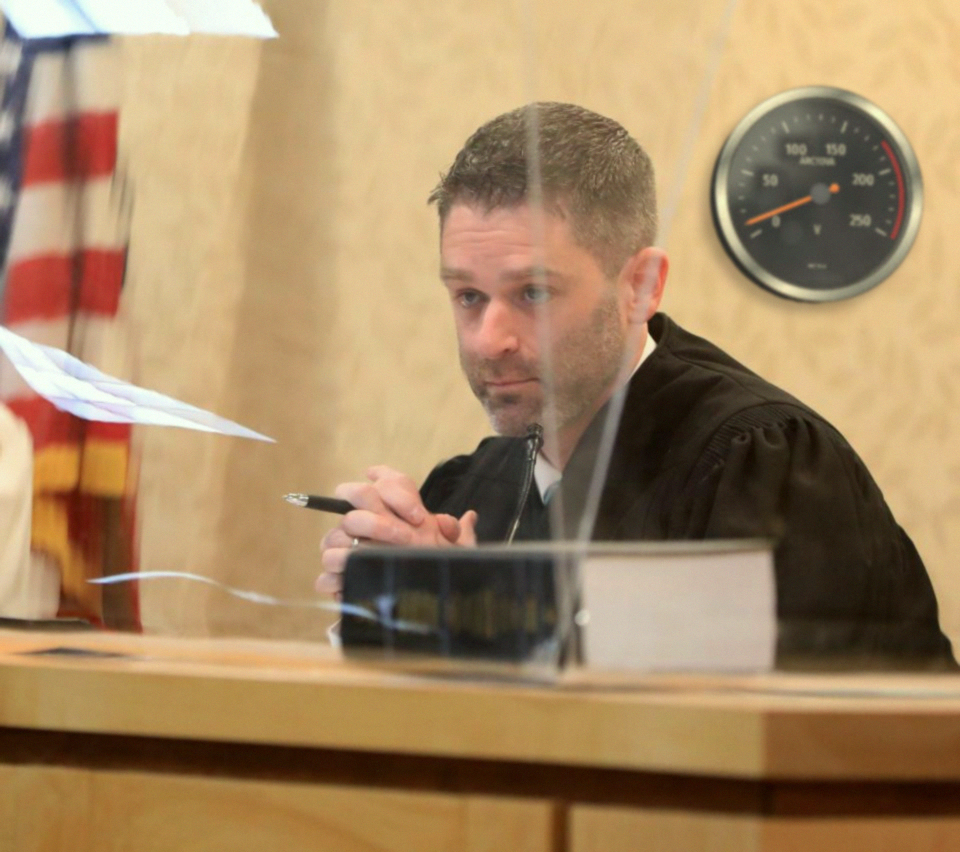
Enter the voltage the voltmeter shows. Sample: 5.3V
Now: 10V
